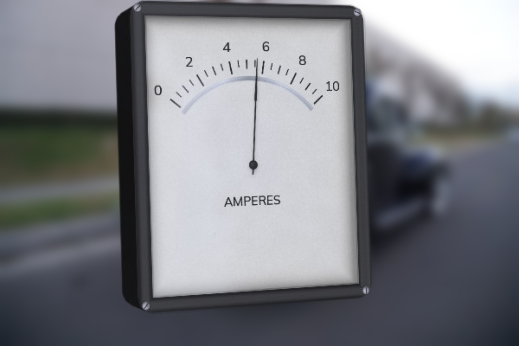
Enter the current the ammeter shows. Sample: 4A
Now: 5.5A
